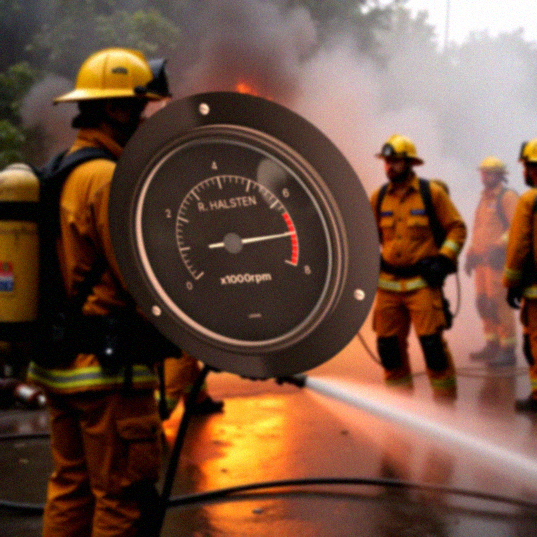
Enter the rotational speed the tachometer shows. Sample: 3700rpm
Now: 7000rpm
